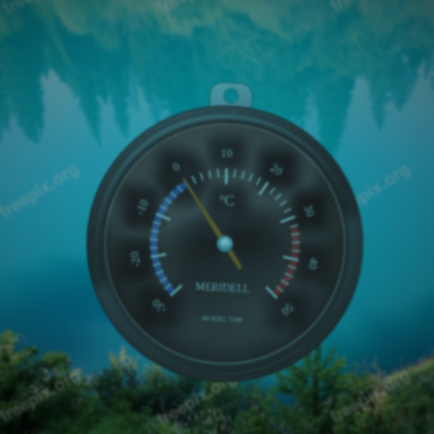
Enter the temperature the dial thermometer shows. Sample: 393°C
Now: 0°C
